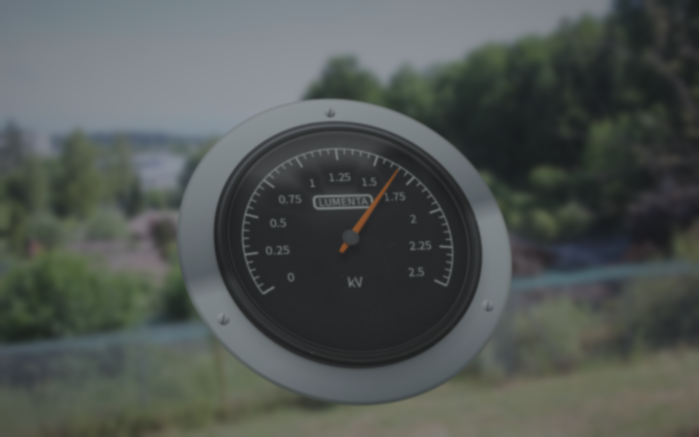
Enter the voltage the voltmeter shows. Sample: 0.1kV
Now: 1.65kV
